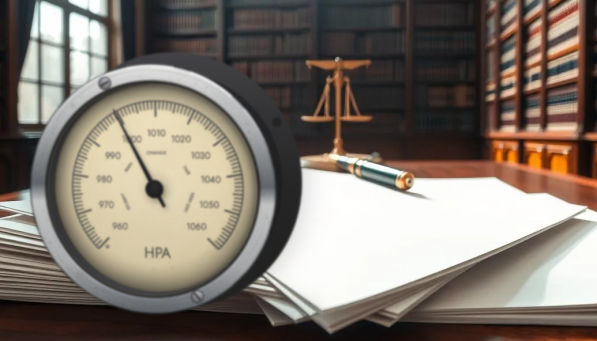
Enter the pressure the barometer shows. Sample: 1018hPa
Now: 1000hPa
